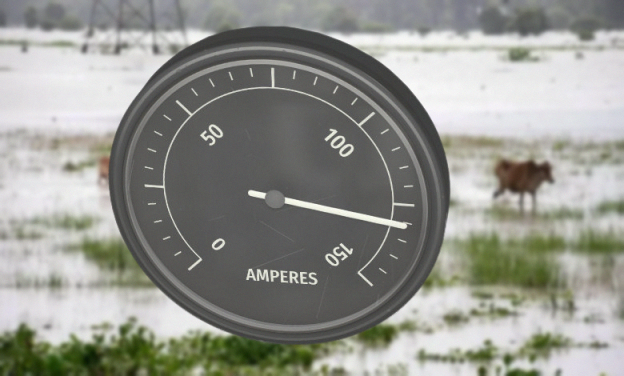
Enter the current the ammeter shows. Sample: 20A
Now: 130A
